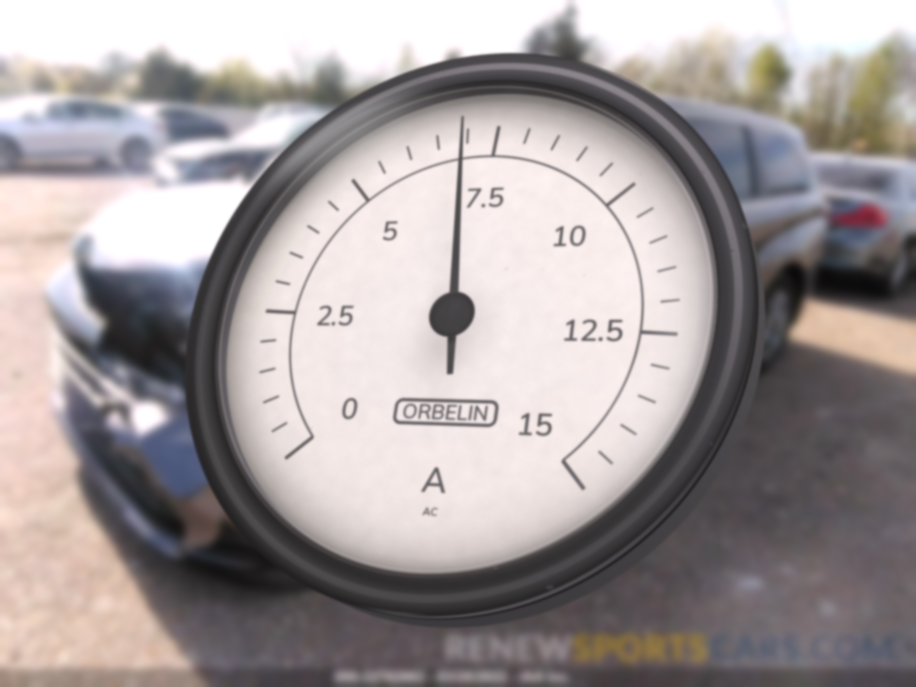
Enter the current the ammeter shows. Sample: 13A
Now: 7A
